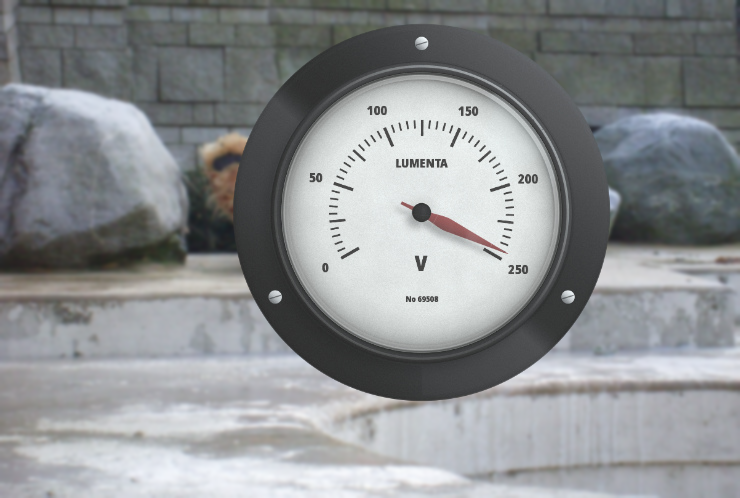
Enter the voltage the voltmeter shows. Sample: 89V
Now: 245V
